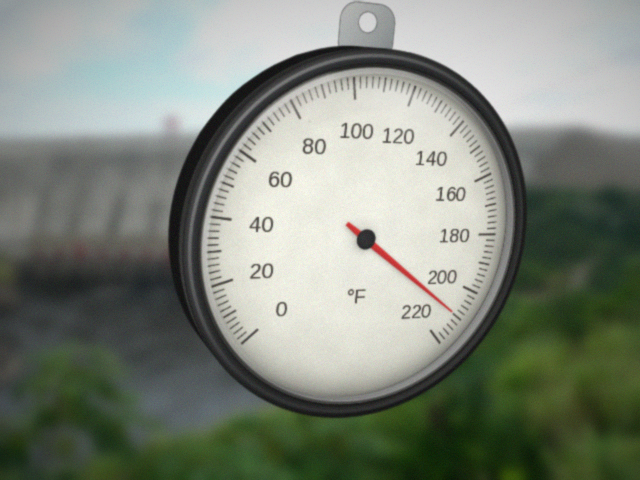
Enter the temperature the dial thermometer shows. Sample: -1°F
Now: 210°F
